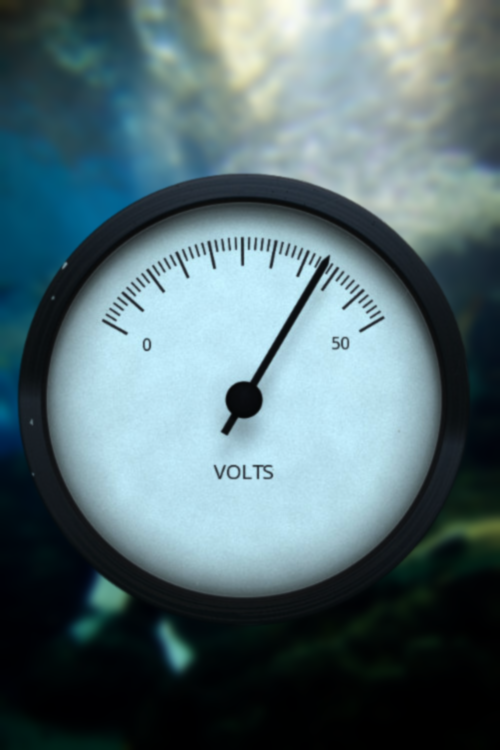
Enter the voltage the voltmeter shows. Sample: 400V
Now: 38V
